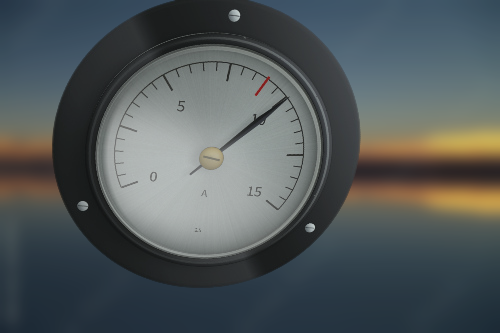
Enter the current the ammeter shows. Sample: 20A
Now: 10A
